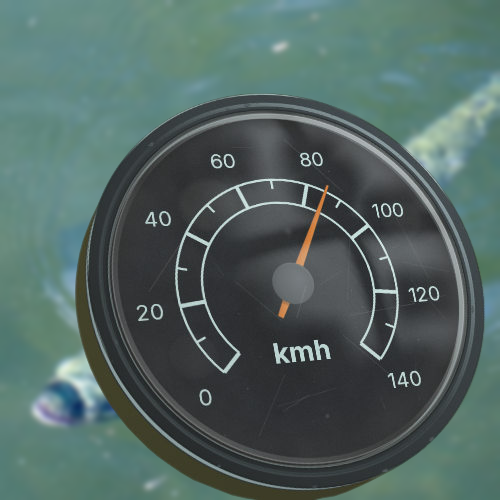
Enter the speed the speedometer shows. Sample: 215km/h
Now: 85km/h
